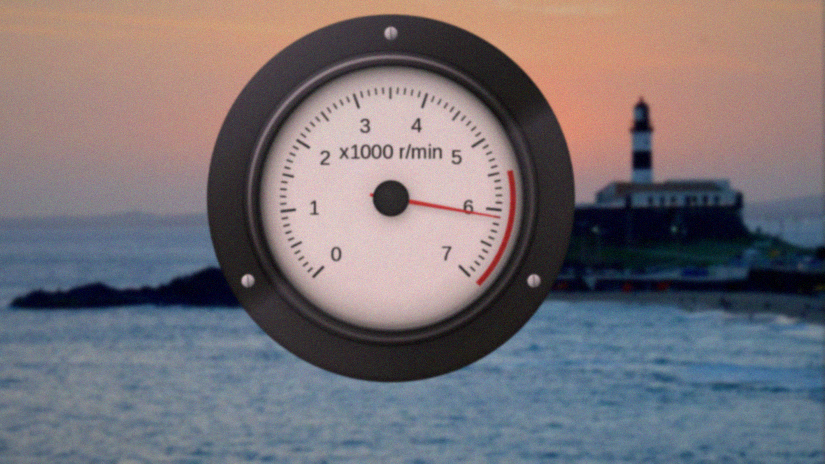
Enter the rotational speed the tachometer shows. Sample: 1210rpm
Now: 6100rpm
